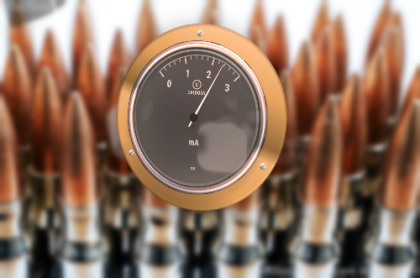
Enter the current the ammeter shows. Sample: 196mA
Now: 2.4mA
